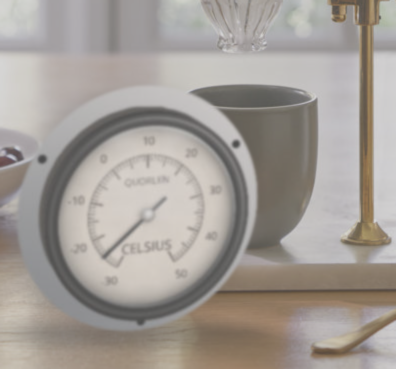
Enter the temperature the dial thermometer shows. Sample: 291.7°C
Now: -25°C
